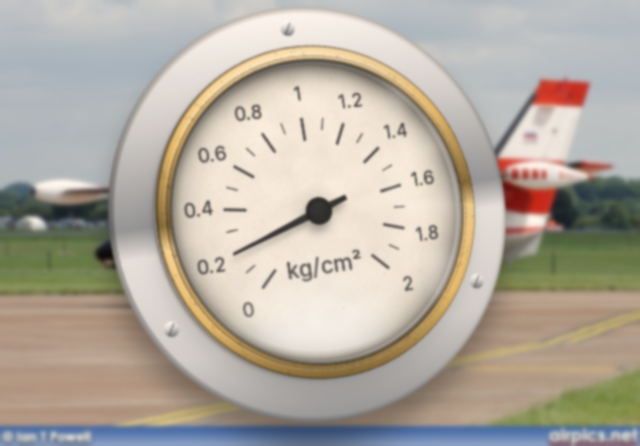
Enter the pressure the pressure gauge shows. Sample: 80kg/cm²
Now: 0.2kg/cm²
